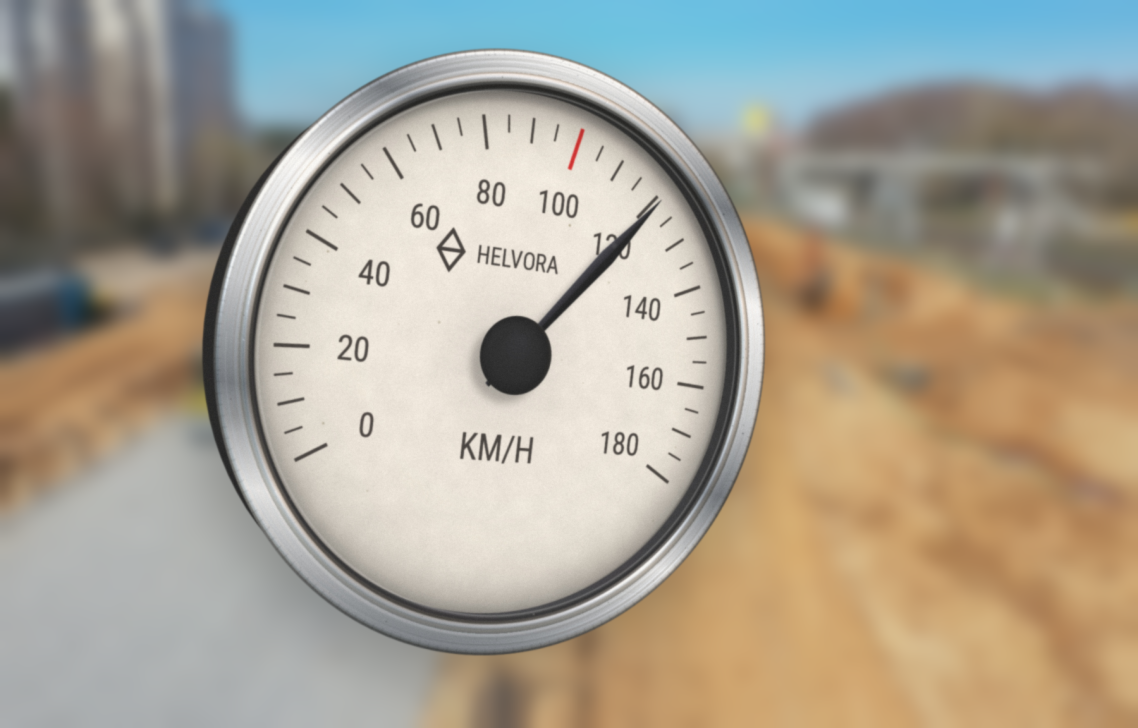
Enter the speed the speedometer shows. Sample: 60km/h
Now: 120km/h
